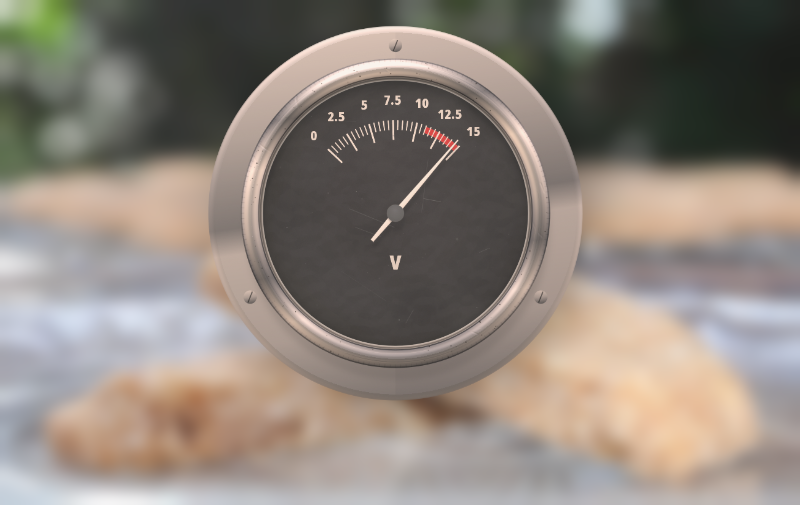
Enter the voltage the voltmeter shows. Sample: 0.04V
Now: 14.5V
